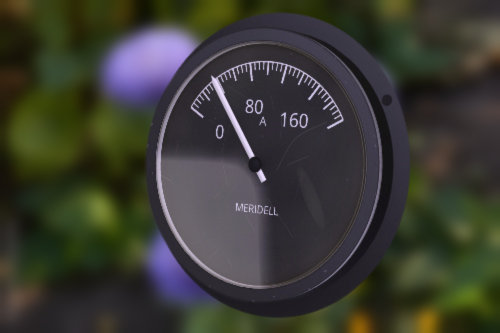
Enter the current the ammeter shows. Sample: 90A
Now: 40A
